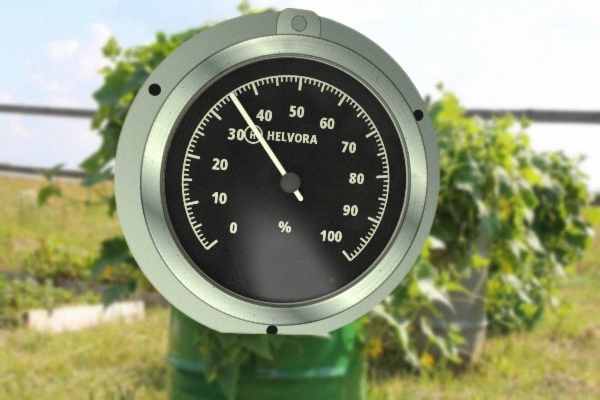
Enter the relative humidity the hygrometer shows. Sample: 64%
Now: 35%
